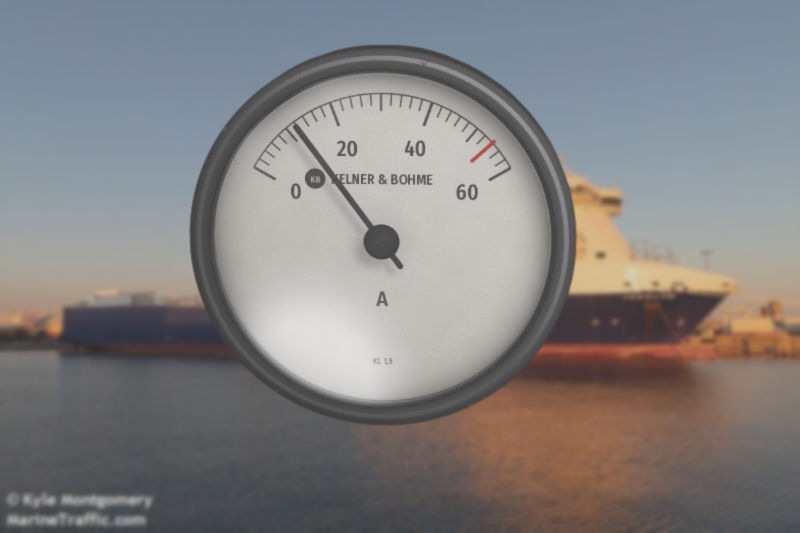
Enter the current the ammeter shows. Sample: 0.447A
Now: 12A
